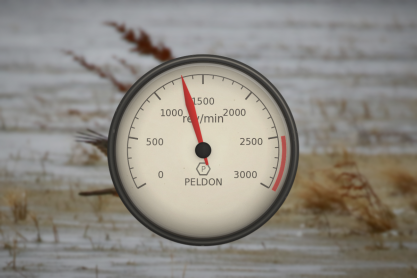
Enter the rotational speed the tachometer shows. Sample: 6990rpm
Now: 1300rpm
